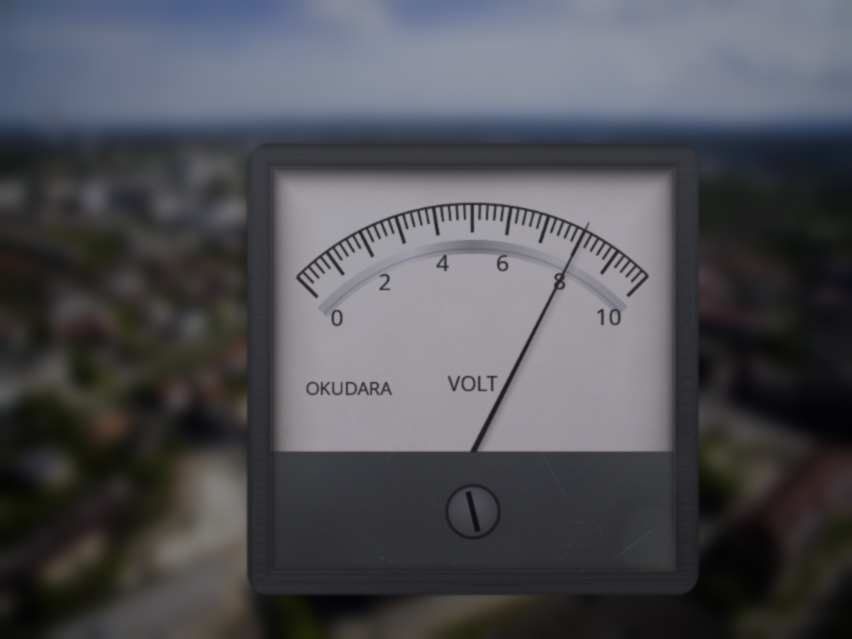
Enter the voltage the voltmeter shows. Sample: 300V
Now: 8V
